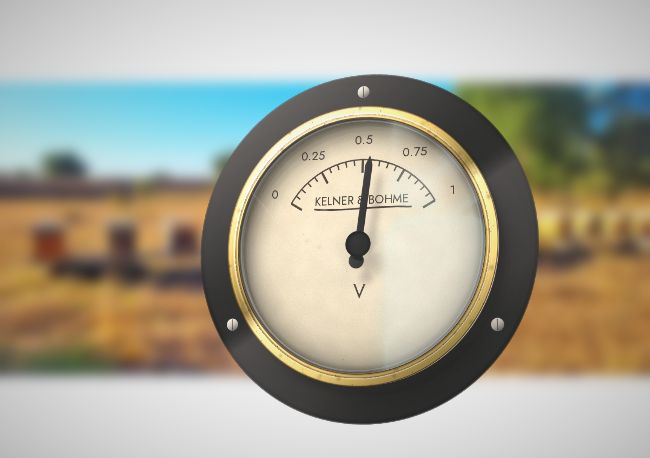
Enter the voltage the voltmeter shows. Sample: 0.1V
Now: 0.55V
